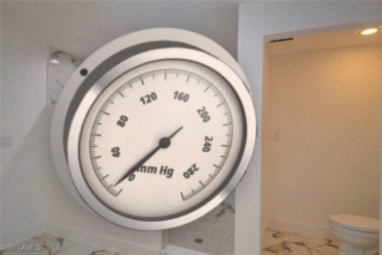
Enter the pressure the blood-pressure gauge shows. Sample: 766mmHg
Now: 10mmHg
